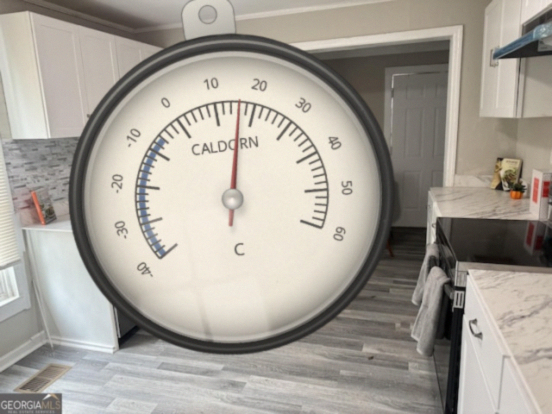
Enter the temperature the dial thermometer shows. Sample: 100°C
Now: 16°C
